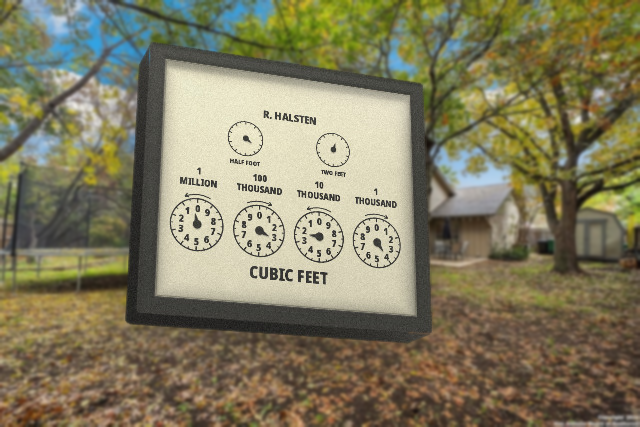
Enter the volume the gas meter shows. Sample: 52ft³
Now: 32400ft³
